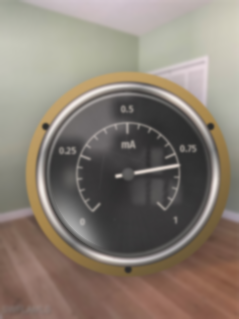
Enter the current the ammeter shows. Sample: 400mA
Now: 0.8mA
